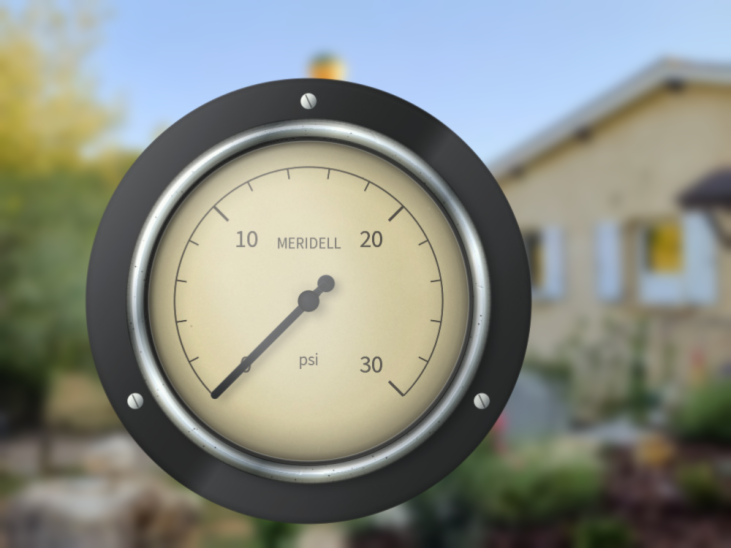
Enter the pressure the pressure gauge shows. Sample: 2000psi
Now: 0psi
